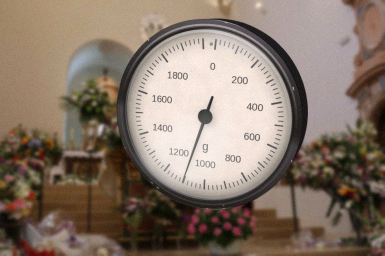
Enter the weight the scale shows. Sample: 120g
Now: 1100g
